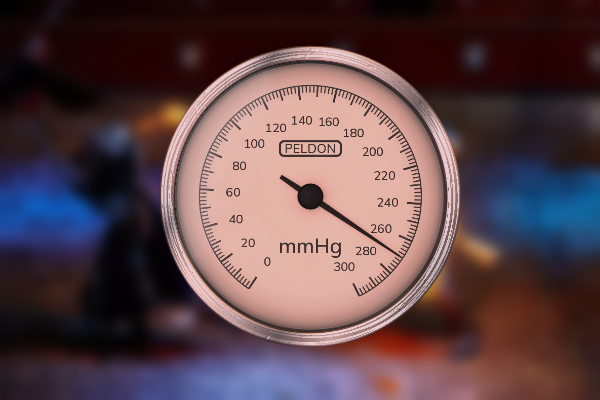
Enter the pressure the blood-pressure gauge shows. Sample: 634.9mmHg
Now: 270mmHg
